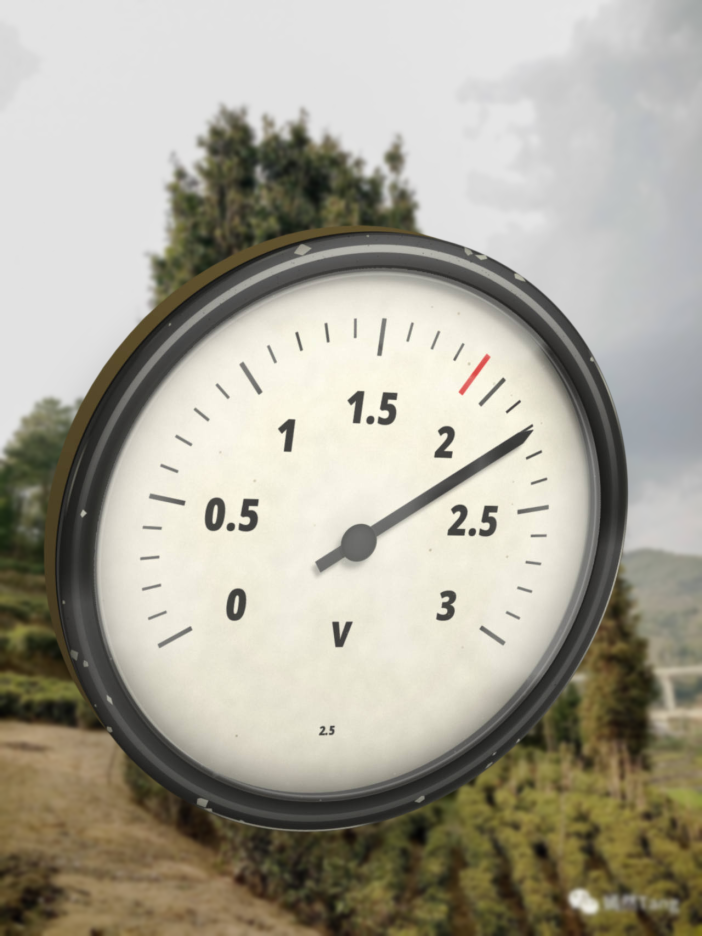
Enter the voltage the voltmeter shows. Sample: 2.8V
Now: 2.2V
